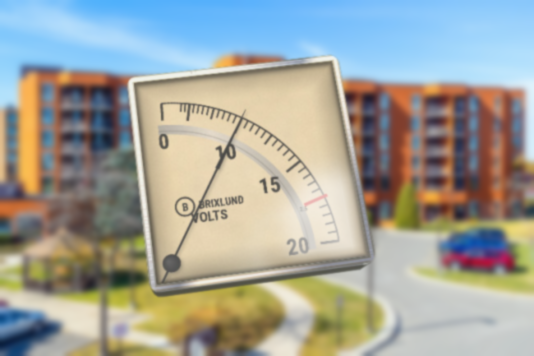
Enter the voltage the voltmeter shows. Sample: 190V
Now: 10V
